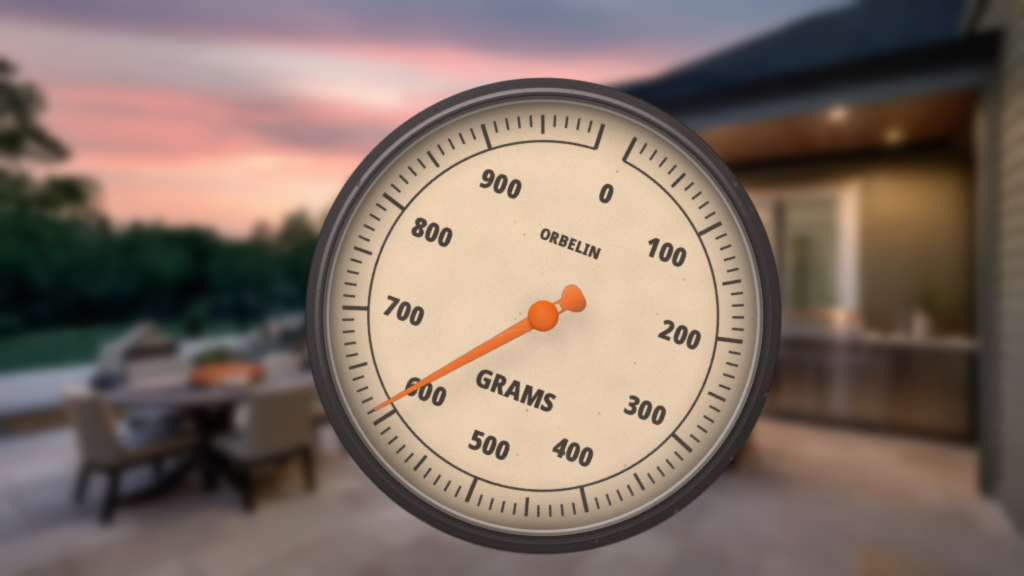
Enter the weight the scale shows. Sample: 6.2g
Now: 610g
